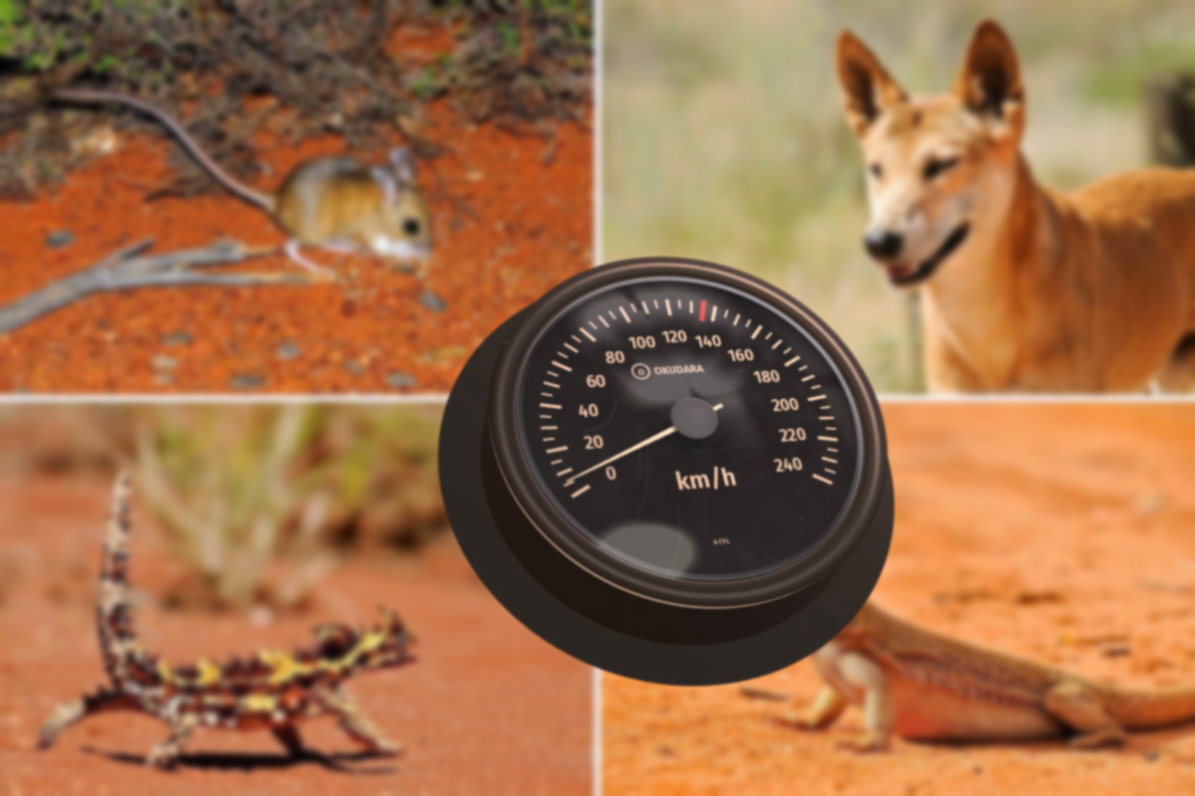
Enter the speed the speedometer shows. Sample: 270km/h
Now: 5km/h
